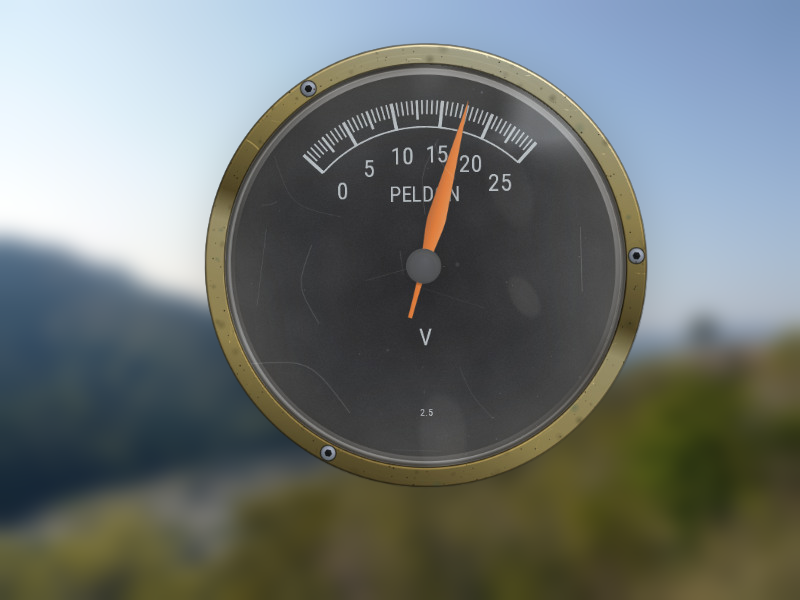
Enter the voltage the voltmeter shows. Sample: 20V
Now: 17.5V
